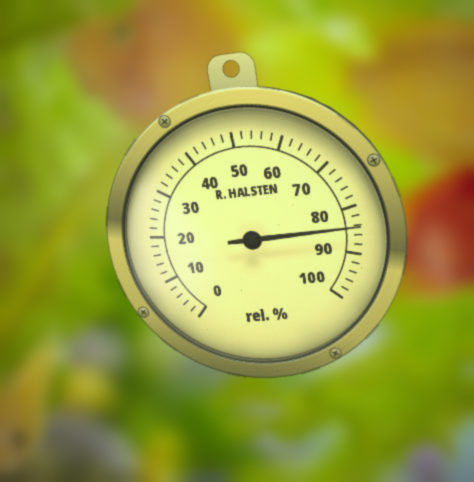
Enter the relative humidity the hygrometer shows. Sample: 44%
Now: 84%
